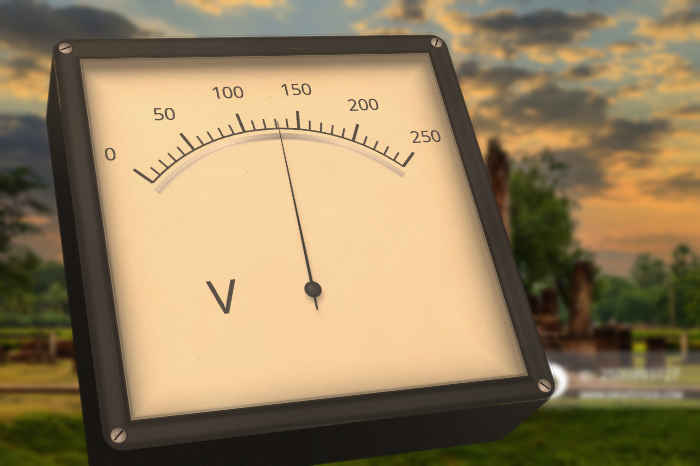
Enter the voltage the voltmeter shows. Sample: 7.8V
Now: 130V
